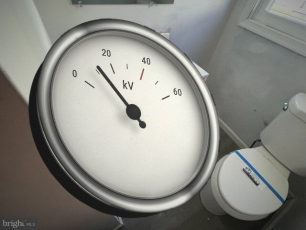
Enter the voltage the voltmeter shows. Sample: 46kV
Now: 10kV
